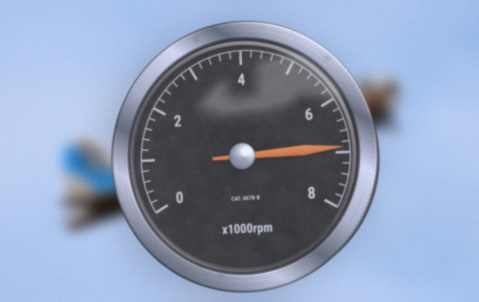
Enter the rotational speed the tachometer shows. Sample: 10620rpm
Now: 6900rpm
